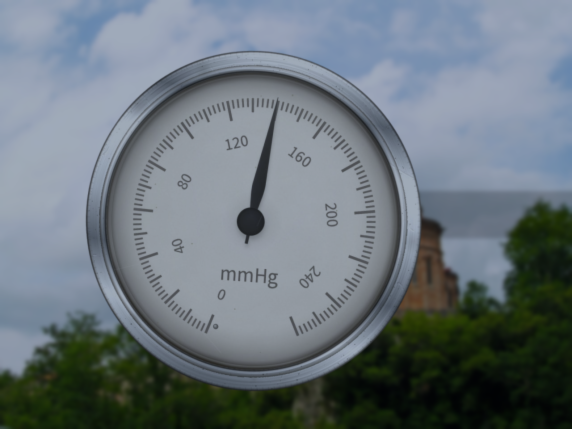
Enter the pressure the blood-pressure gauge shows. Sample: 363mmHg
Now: 140mmHg
